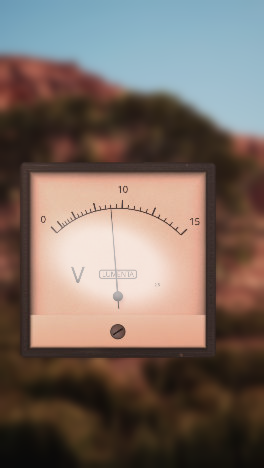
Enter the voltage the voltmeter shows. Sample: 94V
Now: 9V
